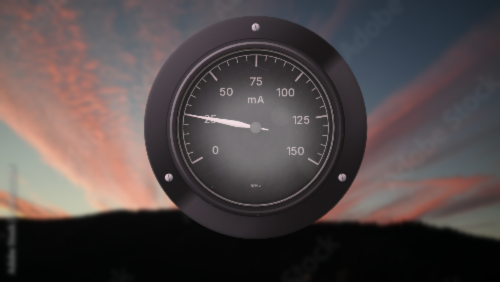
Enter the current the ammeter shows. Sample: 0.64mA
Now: 25mA
